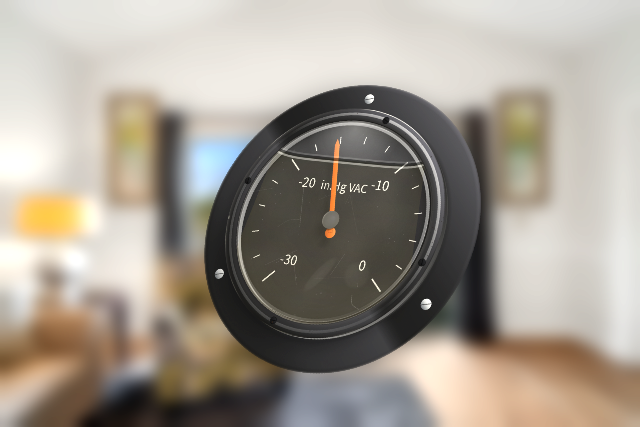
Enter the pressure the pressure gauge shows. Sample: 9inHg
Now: -16inHg
